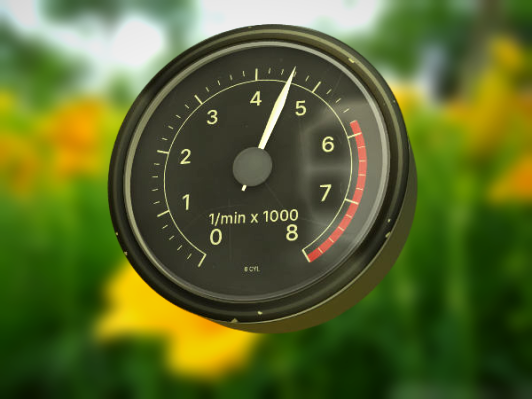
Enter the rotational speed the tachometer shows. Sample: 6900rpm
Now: 4600rpm
